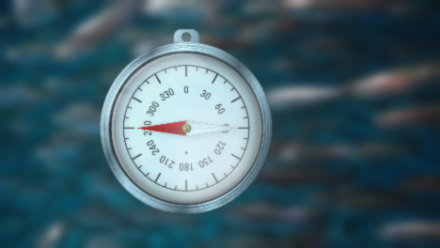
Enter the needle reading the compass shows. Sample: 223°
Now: 270°
